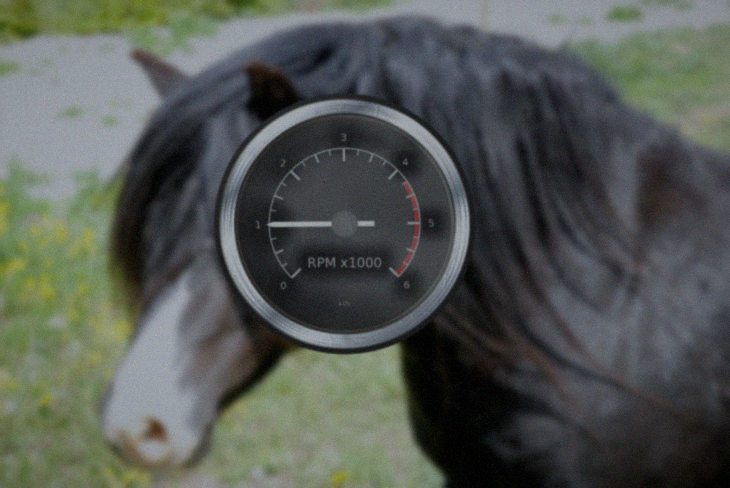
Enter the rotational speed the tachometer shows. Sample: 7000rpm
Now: 1000rpm
